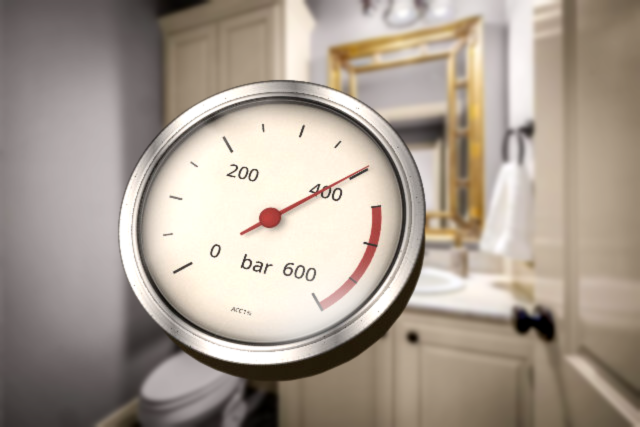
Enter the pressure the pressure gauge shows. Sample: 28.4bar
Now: 400bar
